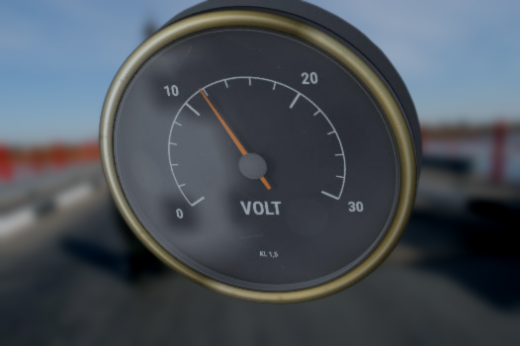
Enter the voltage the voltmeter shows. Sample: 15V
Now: 12V
